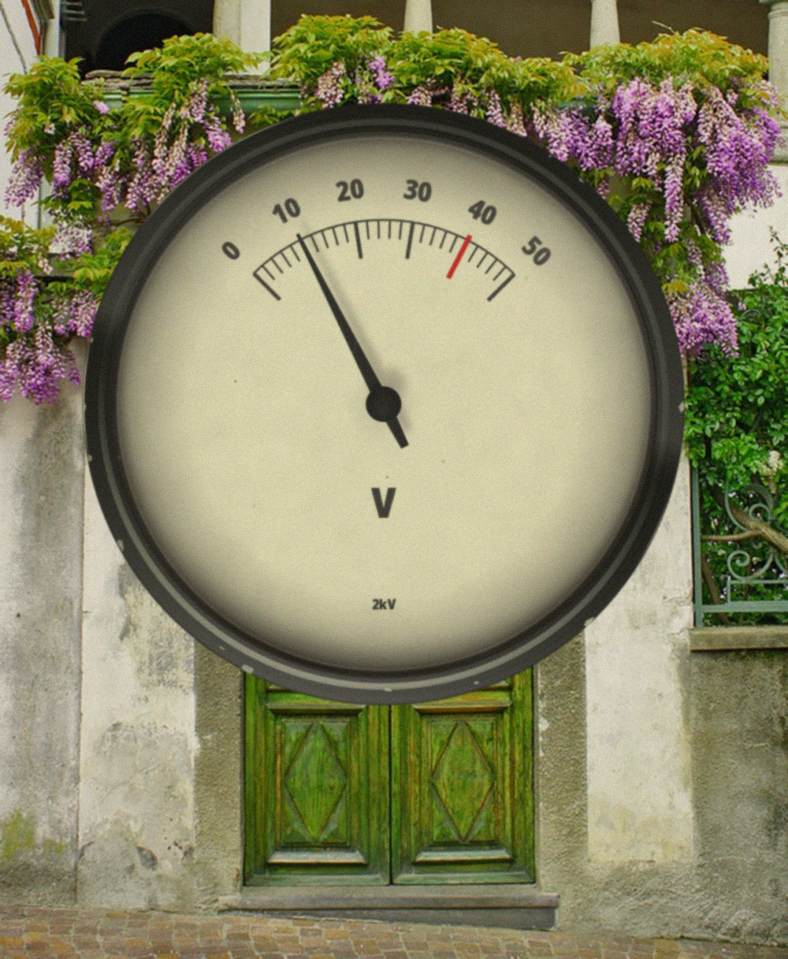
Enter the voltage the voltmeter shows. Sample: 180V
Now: 10V
